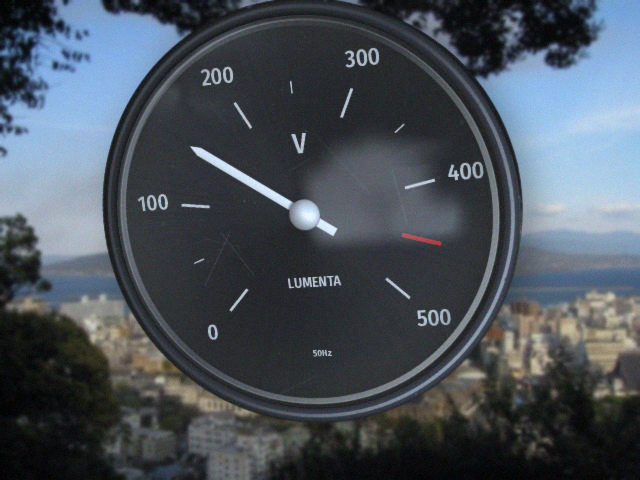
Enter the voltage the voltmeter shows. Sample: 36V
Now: 150V
